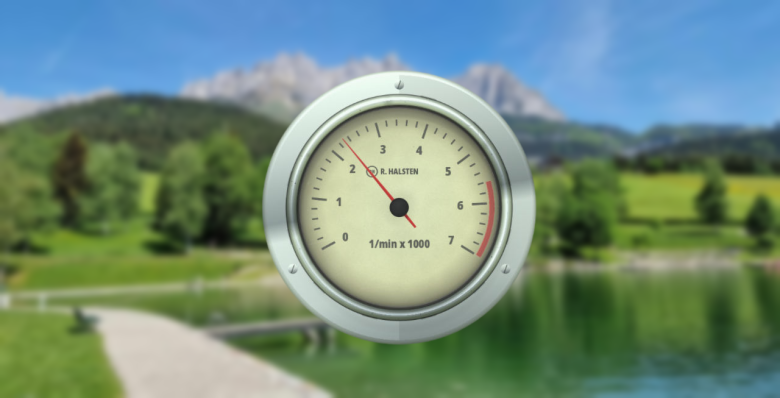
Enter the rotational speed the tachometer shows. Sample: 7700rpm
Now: 2300rpm
